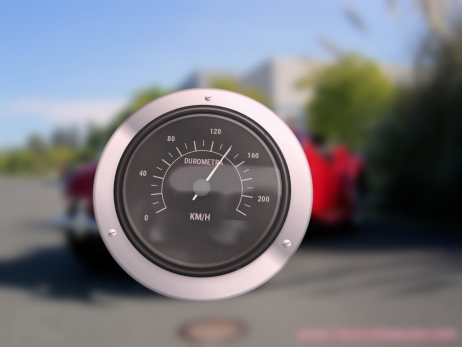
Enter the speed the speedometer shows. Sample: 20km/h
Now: 140km/h
